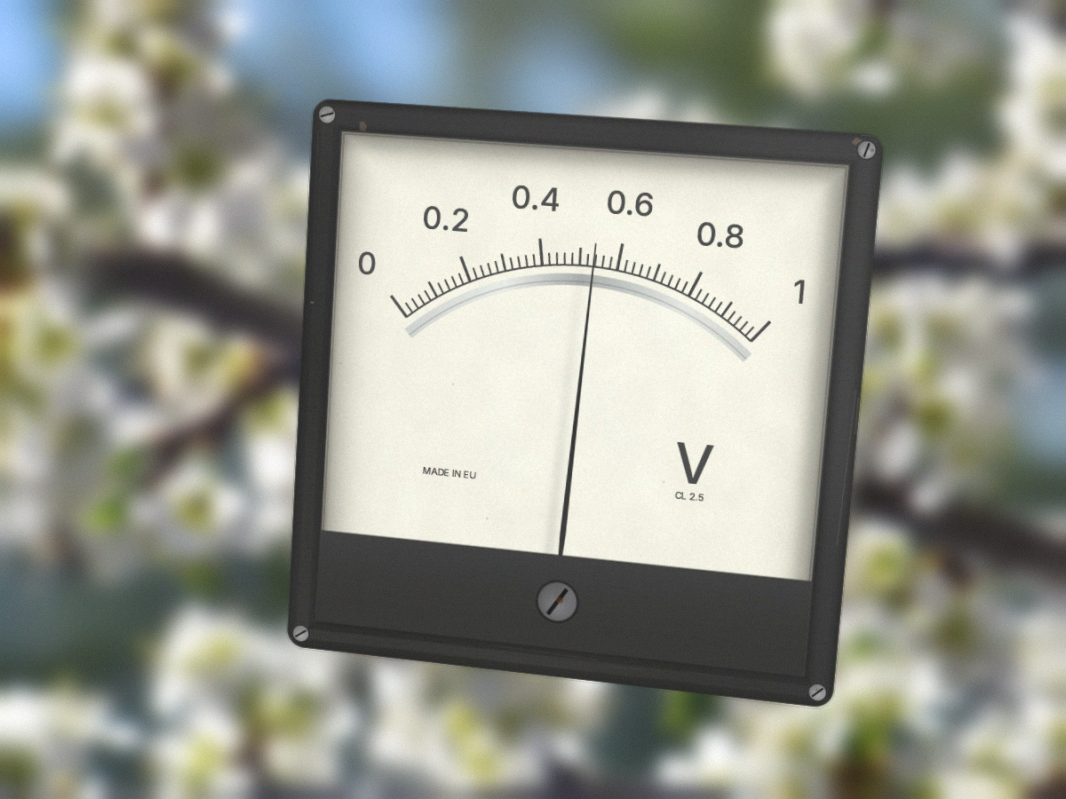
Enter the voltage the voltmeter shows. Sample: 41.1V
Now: 0.54V
